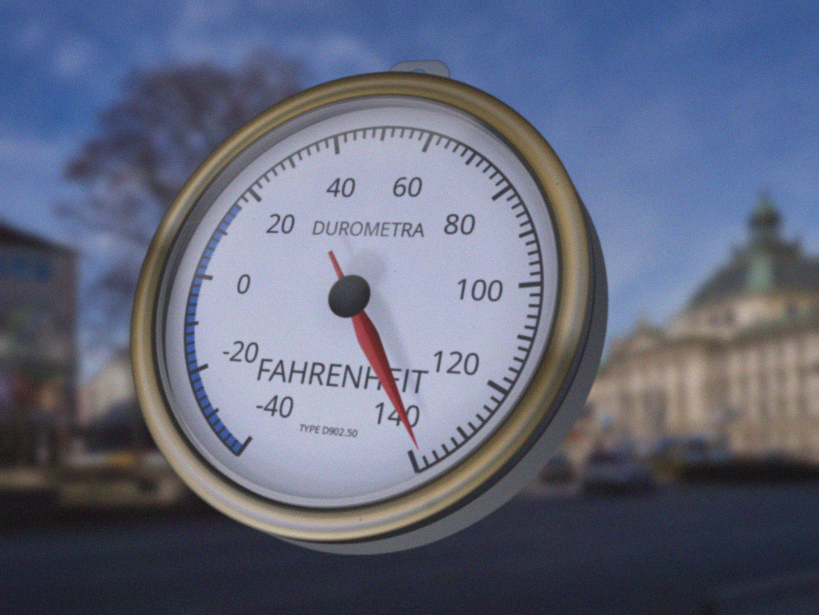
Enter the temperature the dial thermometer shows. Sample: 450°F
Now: 138°F
